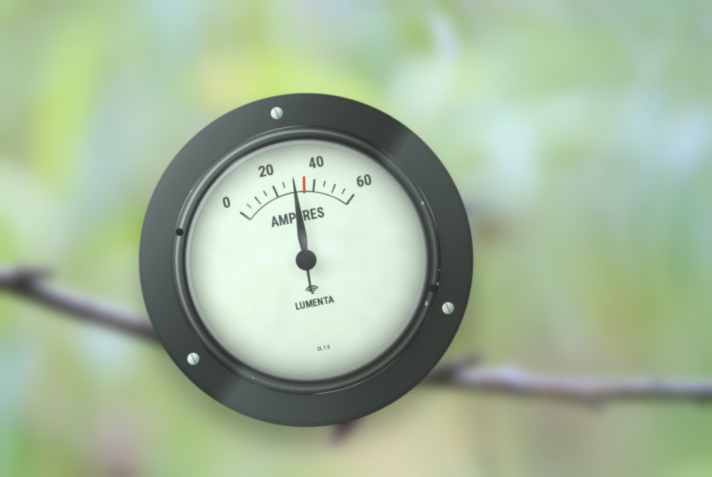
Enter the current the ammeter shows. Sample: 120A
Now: 30A
